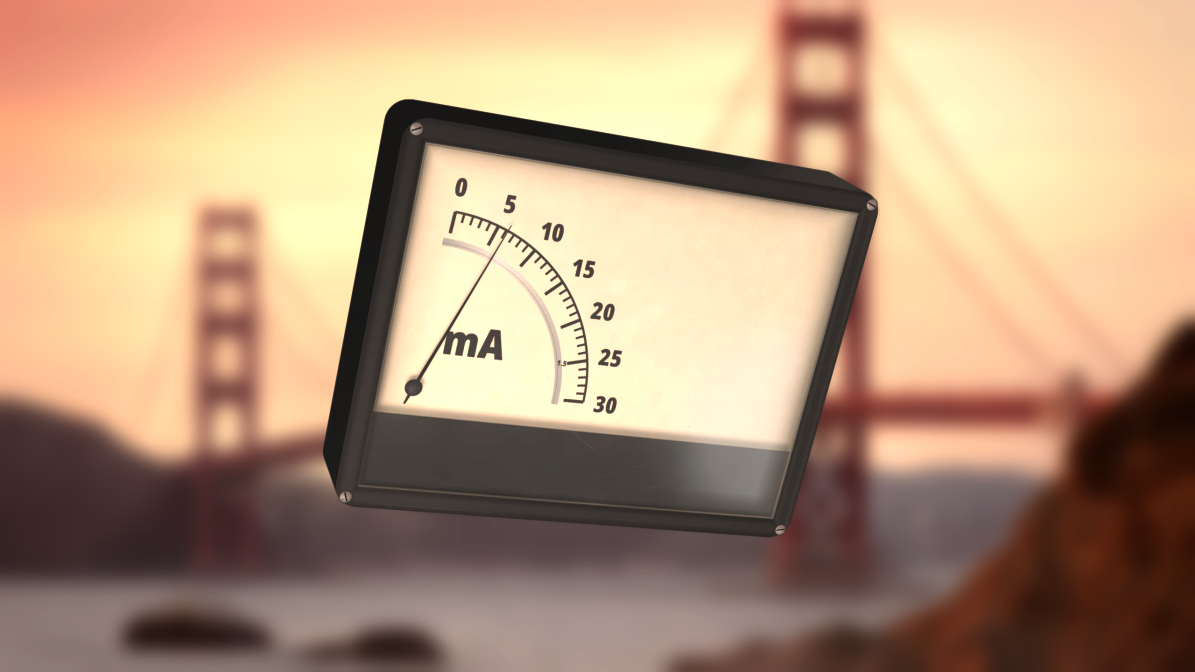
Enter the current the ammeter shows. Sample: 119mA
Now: 6mA
